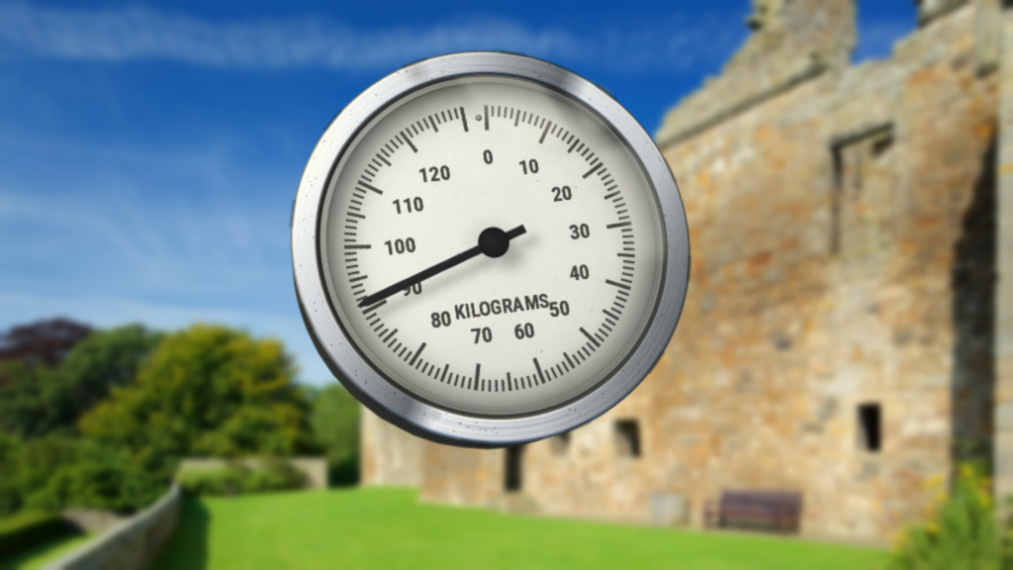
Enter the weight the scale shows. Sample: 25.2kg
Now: 91kg
